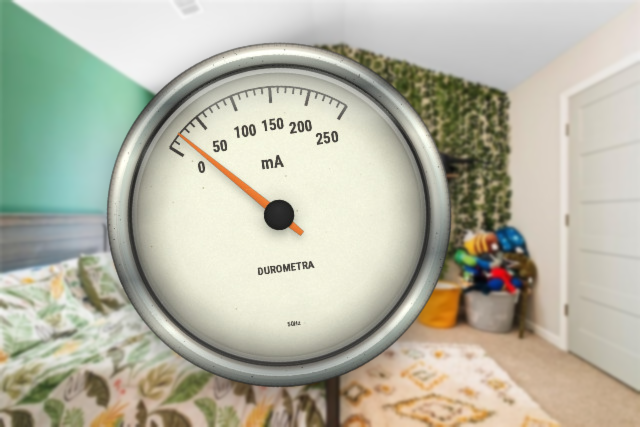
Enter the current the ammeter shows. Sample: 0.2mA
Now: 20mA
